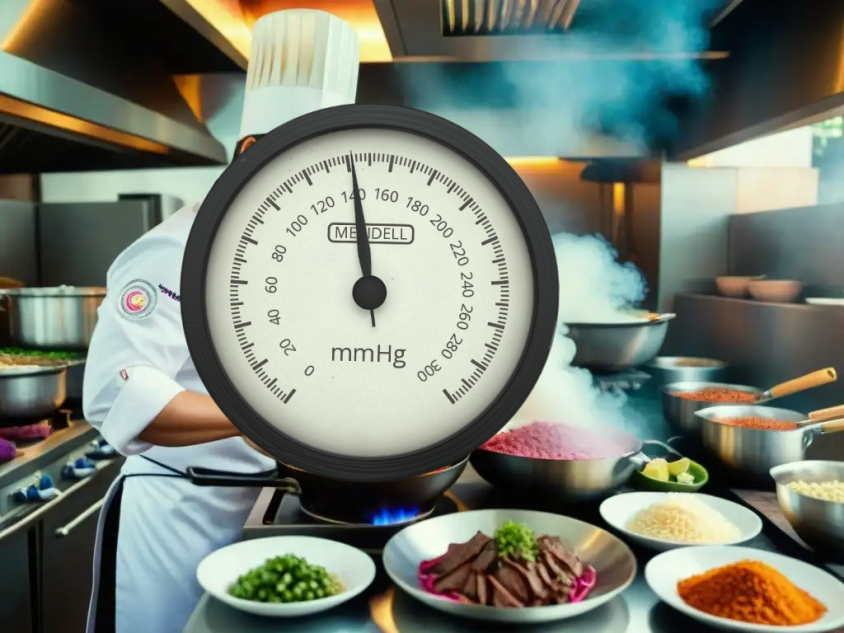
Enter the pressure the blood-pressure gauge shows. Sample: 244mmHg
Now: 142mmHg
